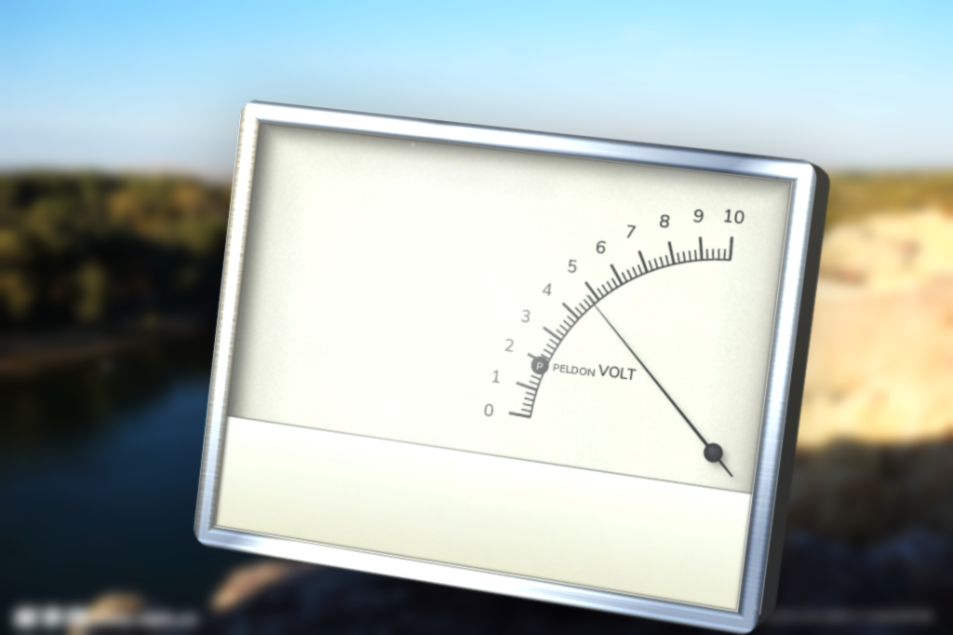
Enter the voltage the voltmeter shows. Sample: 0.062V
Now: 4.8V
